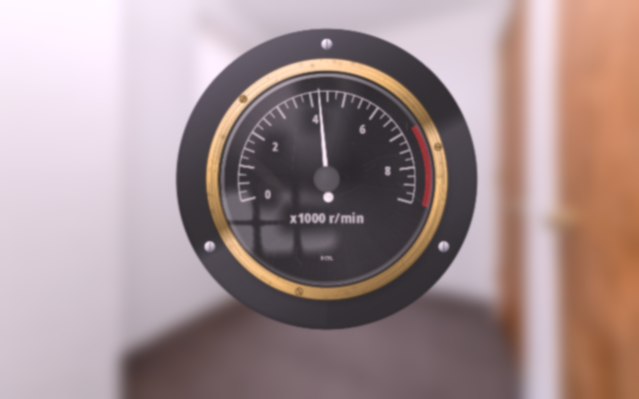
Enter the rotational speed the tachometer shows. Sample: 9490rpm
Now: 4250rpm
